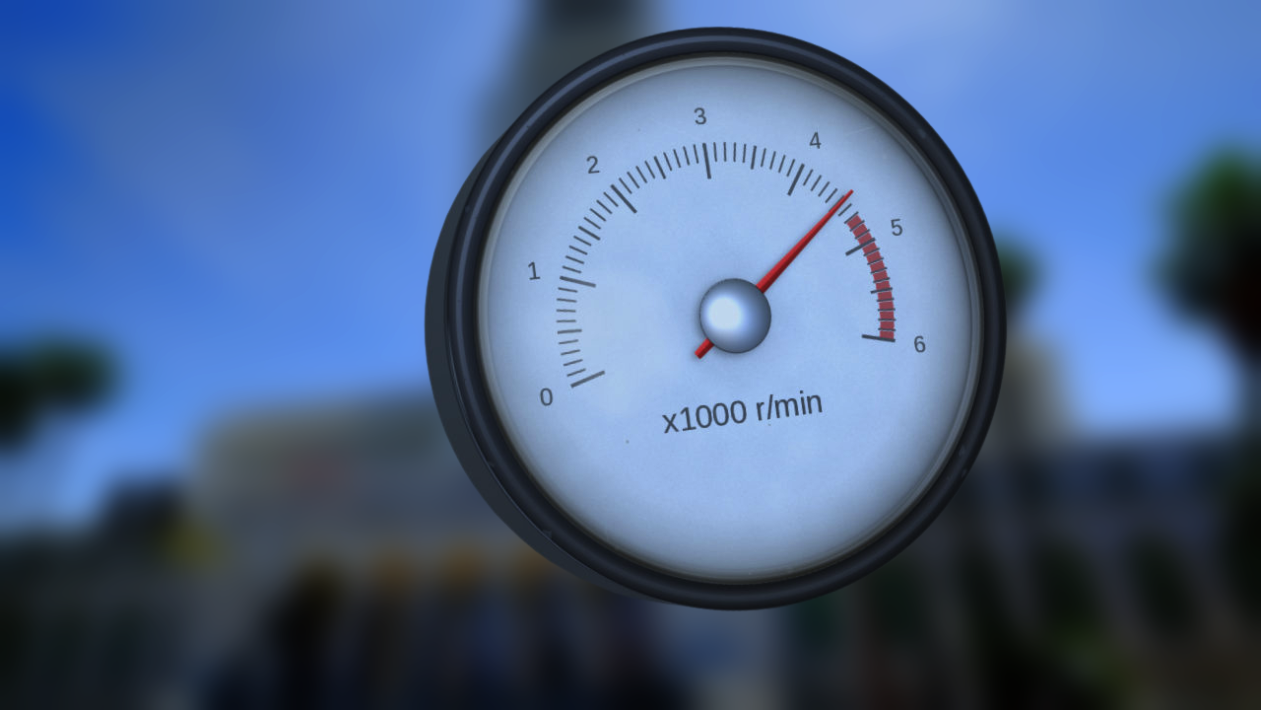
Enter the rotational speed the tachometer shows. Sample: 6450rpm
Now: 4500rpm
